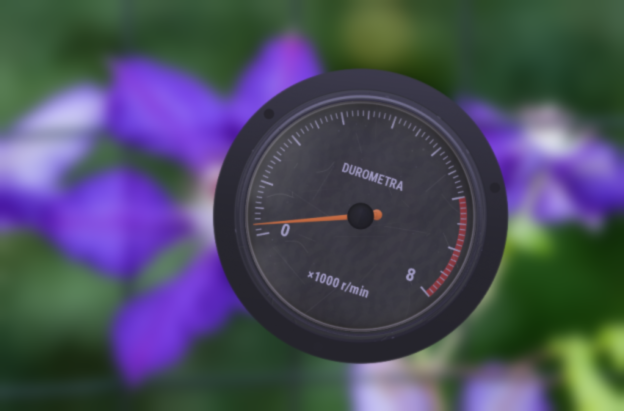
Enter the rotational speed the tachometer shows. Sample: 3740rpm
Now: 200rpm
